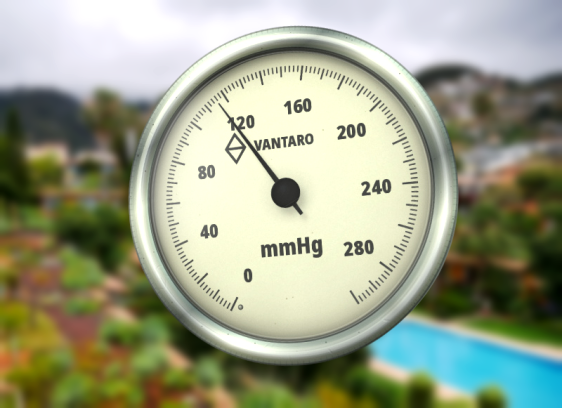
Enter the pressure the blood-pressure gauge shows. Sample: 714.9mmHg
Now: 116mmHg
